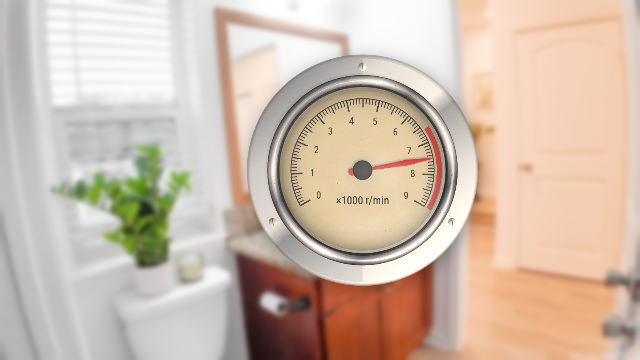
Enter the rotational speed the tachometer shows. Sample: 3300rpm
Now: 7500rpm
